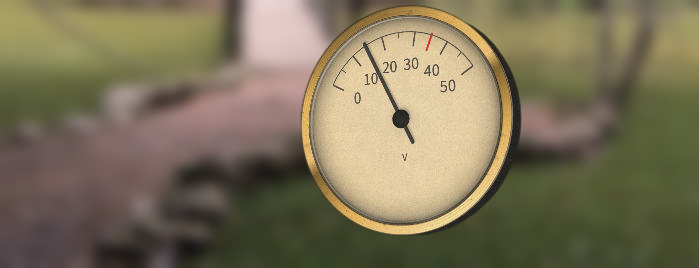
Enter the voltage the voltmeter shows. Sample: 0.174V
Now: 15V
